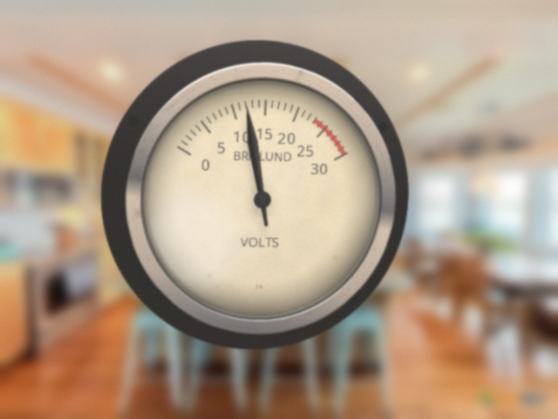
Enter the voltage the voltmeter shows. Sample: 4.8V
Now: 12V
